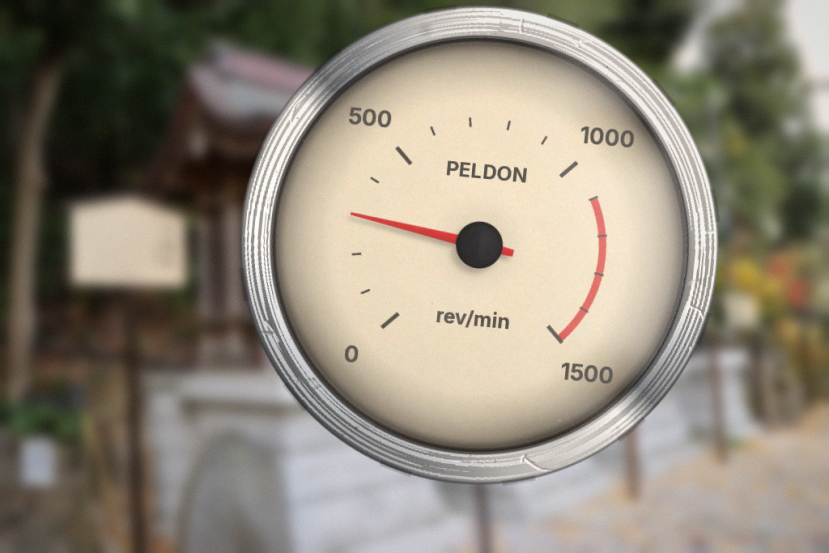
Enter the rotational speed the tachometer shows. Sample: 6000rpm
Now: 300rpm
